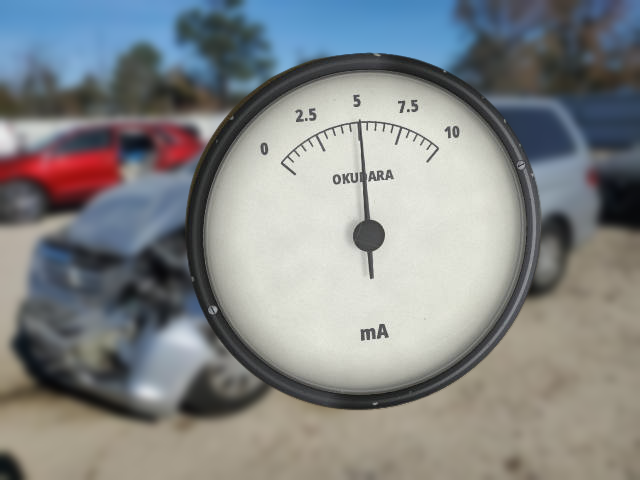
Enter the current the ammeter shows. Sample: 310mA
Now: 5mA
